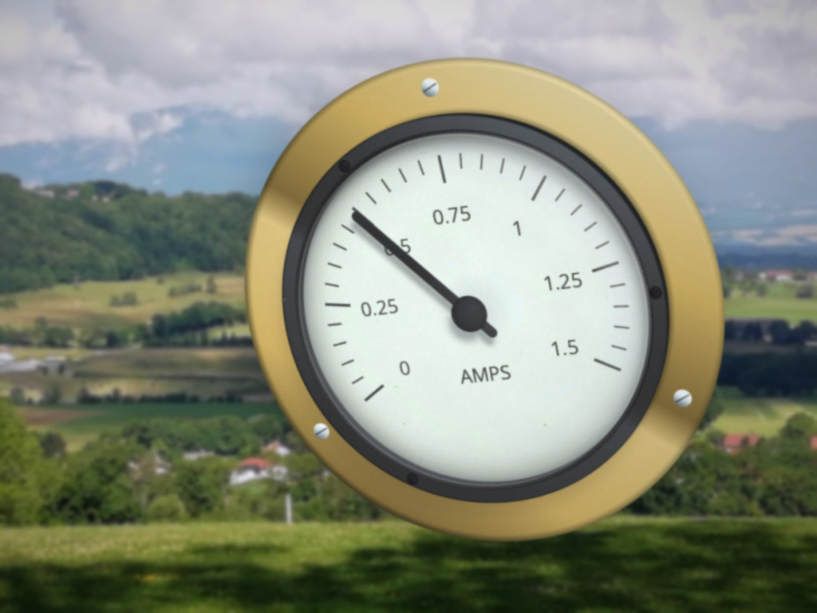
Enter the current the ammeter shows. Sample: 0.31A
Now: 0.5A
